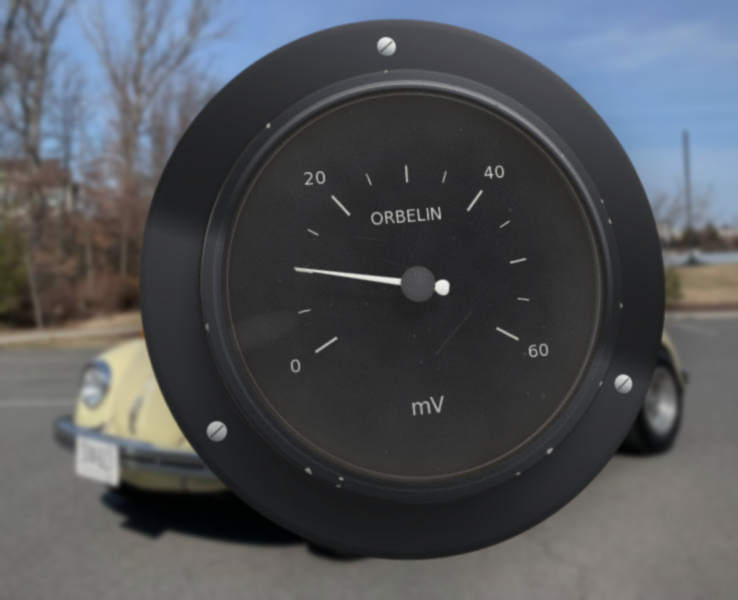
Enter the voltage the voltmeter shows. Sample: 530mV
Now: 10mV
